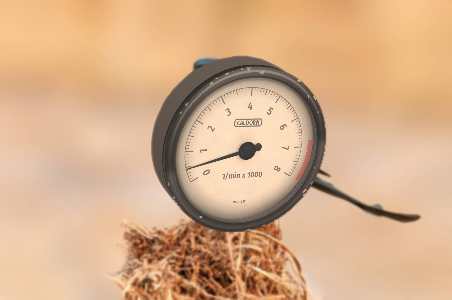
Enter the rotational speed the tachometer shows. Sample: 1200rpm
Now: 500rpm
